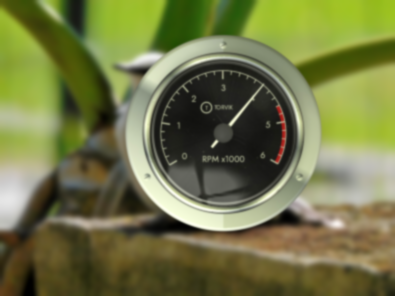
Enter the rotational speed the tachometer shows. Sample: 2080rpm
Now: 4000rpm
